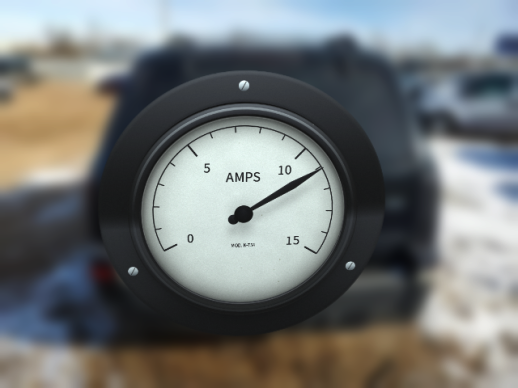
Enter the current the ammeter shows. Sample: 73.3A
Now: 11A
